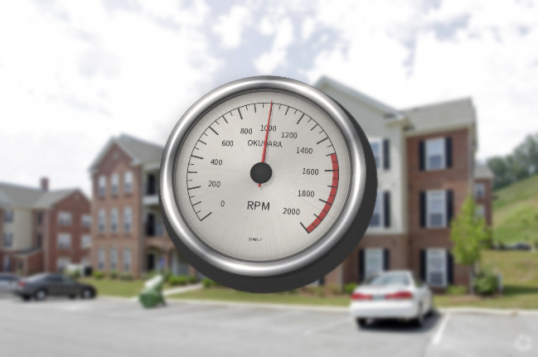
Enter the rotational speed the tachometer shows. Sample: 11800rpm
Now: 1000rpm
